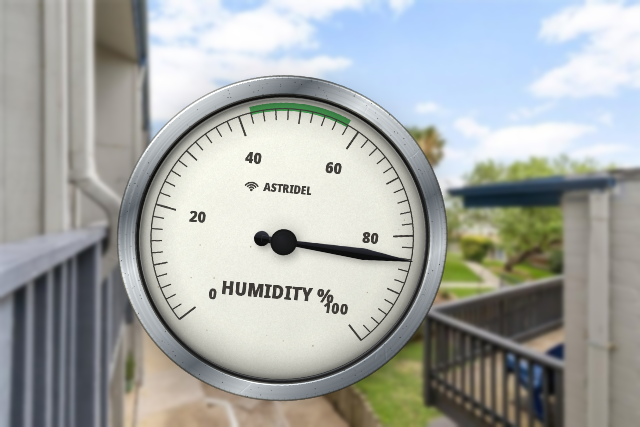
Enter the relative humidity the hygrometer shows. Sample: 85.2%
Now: 84%
